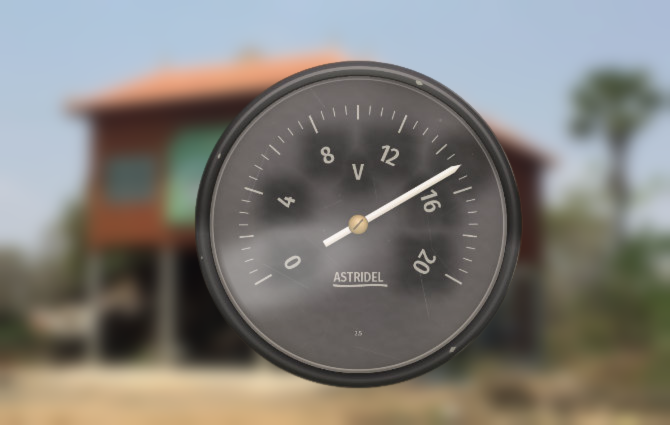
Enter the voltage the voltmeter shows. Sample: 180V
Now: 15V
